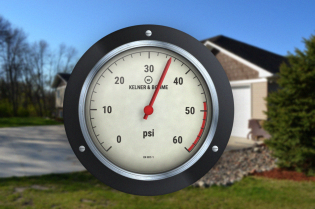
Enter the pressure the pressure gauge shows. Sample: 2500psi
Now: 35psi
